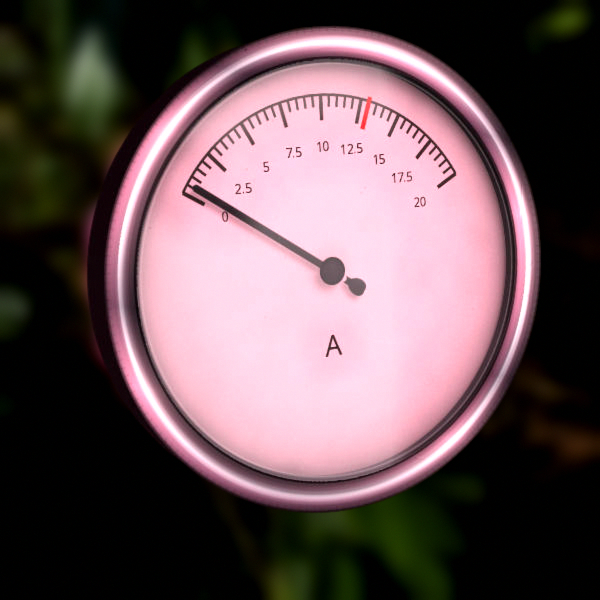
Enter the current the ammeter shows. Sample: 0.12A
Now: 0.5A
